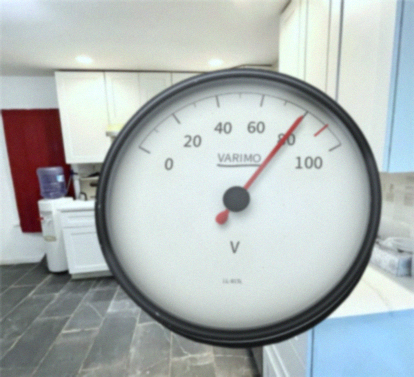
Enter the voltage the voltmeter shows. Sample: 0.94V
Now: 80V
